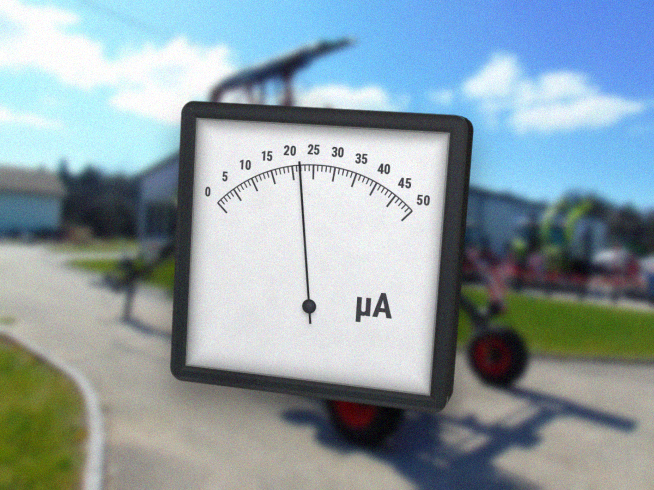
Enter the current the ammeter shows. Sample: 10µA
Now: 22µA
